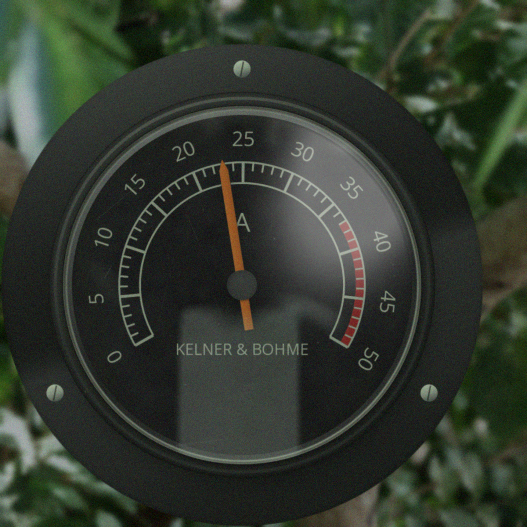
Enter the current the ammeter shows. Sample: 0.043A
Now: 23A
